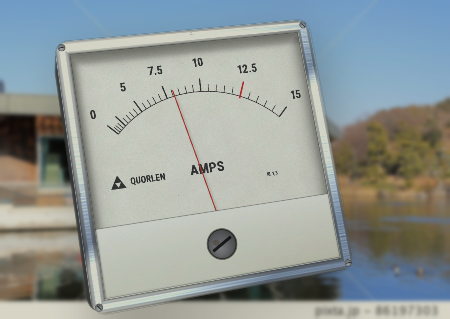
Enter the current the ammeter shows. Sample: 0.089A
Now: 8A
